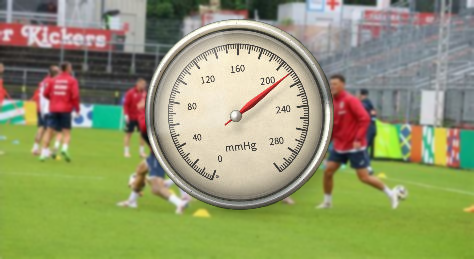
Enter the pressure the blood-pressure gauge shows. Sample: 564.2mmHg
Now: 210mmHg
